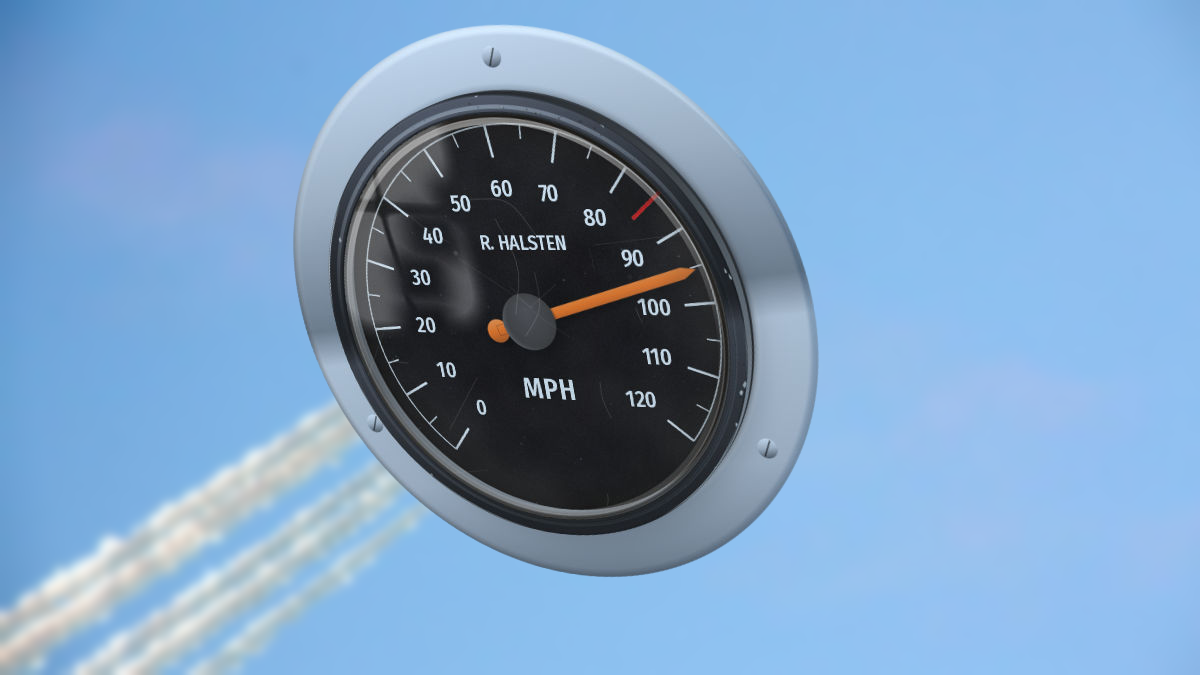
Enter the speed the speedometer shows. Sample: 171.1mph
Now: 95mph
